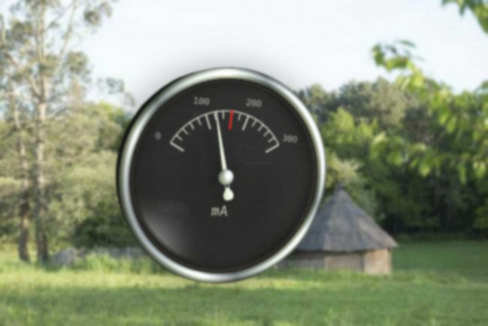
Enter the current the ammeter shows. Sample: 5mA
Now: 120mA
